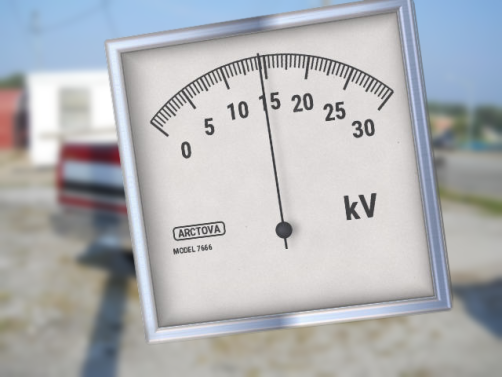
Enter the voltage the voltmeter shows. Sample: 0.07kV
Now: 14.5kV
